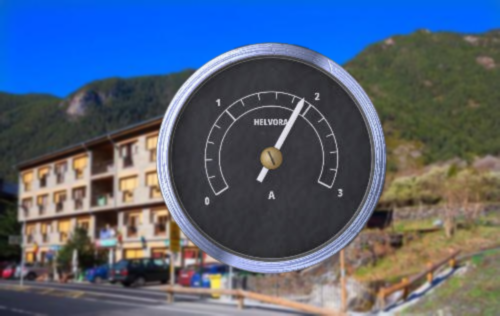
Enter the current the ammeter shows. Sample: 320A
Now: 1.9A
